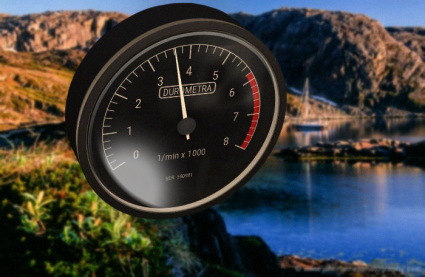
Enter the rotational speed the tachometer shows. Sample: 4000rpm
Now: 3600rpm
